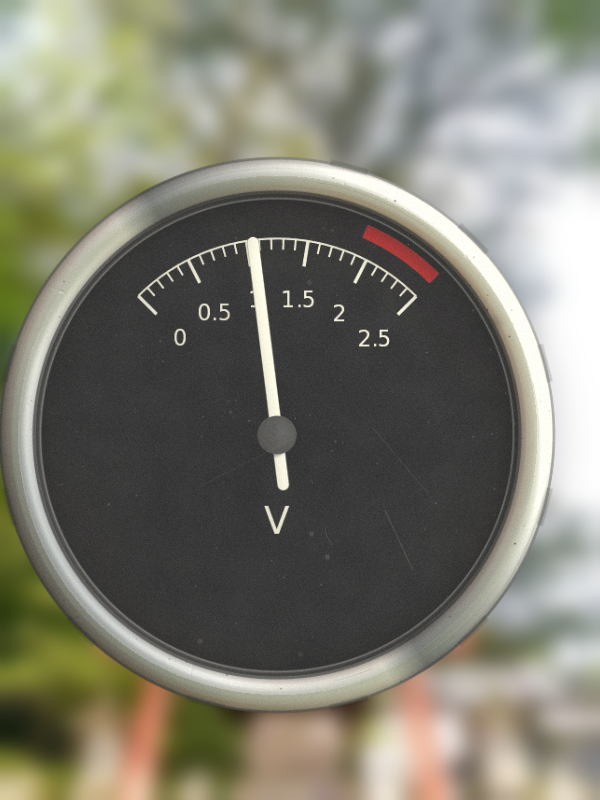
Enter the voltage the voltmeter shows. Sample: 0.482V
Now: 1.05V
